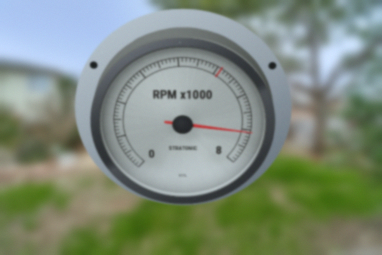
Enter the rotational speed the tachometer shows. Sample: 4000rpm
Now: 7000rpm
